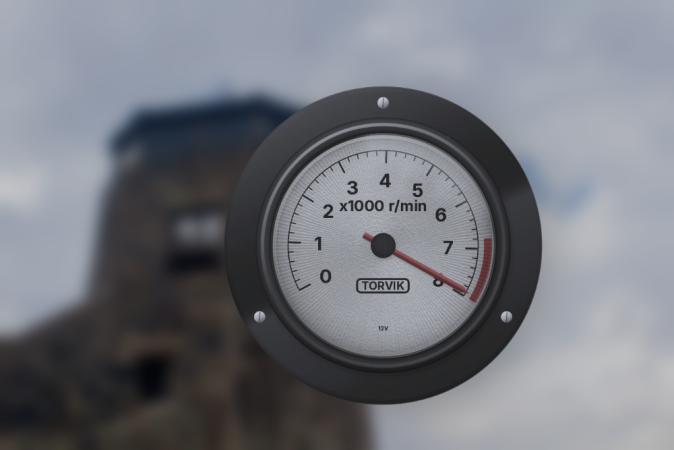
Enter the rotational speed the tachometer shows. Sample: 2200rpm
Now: 7900rpm
